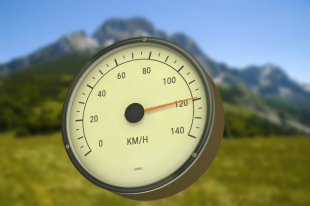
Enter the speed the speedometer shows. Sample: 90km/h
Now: 120km/h
